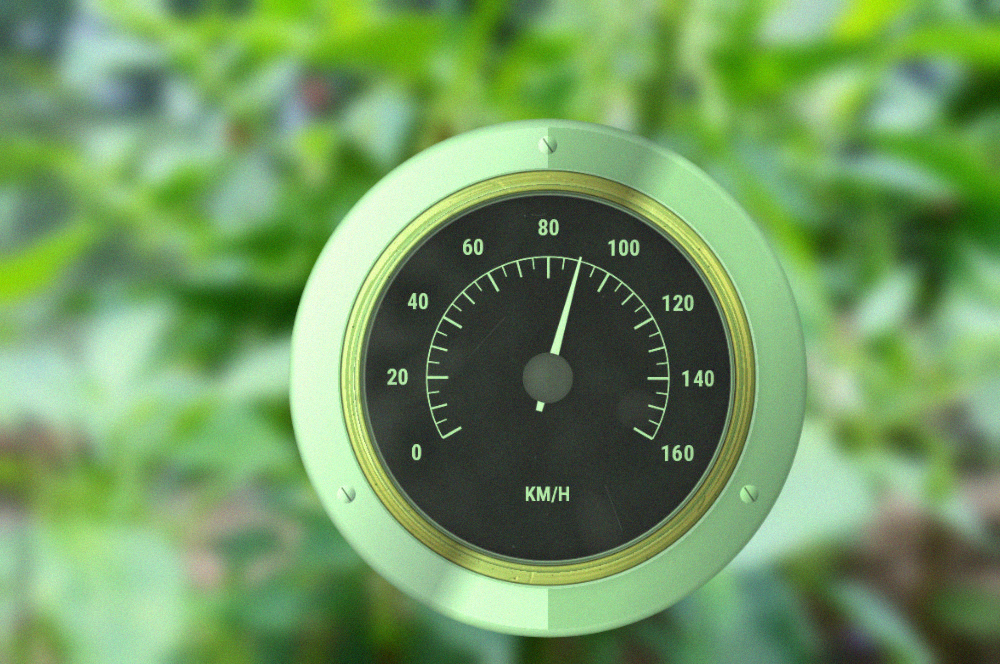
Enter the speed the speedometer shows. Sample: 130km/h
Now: 90km/h
